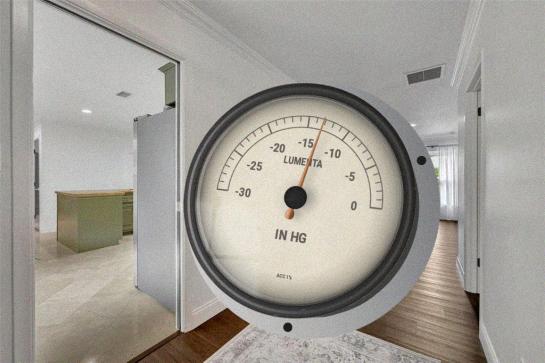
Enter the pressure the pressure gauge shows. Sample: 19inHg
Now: -13inHg
